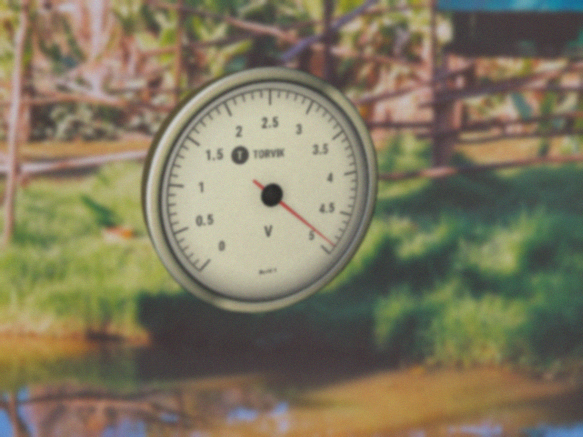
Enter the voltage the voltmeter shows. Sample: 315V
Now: 4.9V
